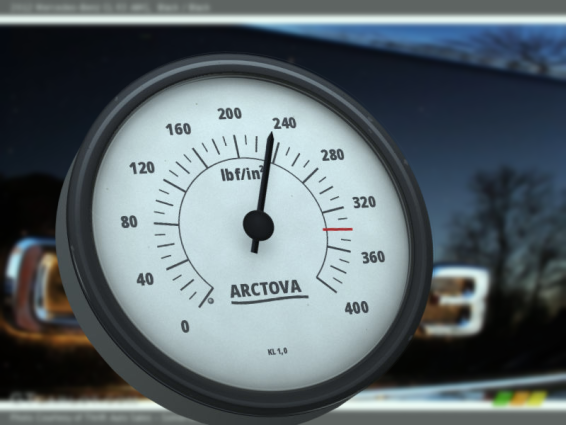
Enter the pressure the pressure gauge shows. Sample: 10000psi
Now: 230psi
